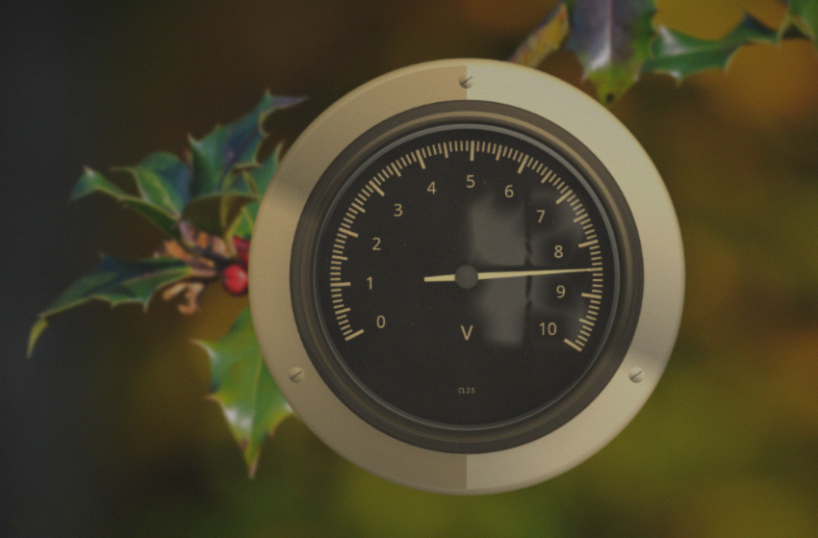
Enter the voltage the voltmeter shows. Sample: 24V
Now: 8.5V
